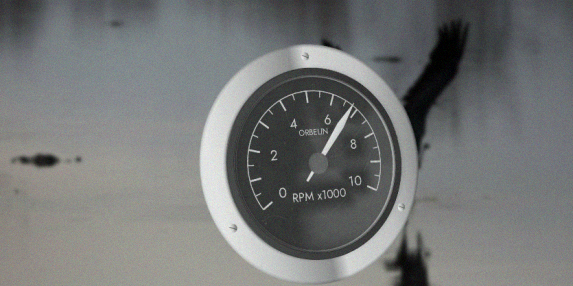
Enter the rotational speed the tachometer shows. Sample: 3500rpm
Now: 6750rpm
